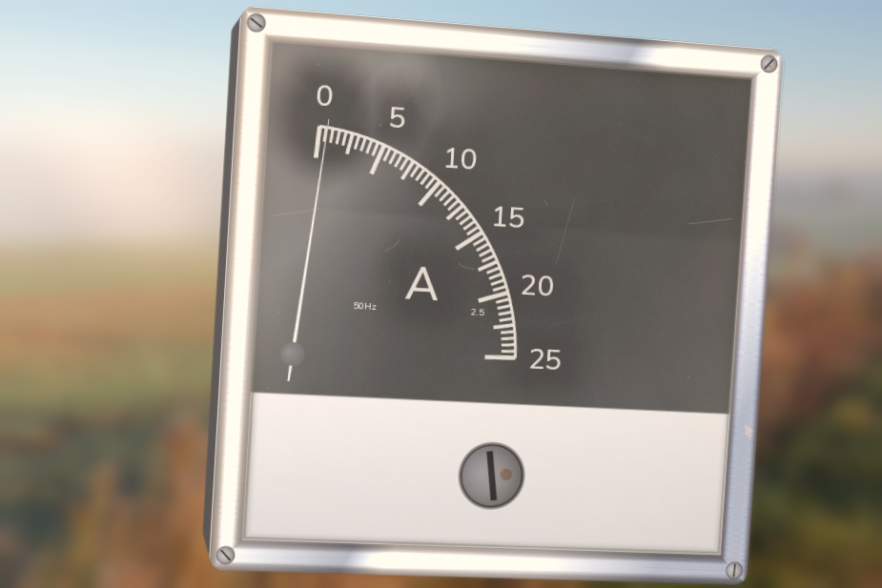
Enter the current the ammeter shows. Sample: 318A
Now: 0.5A
